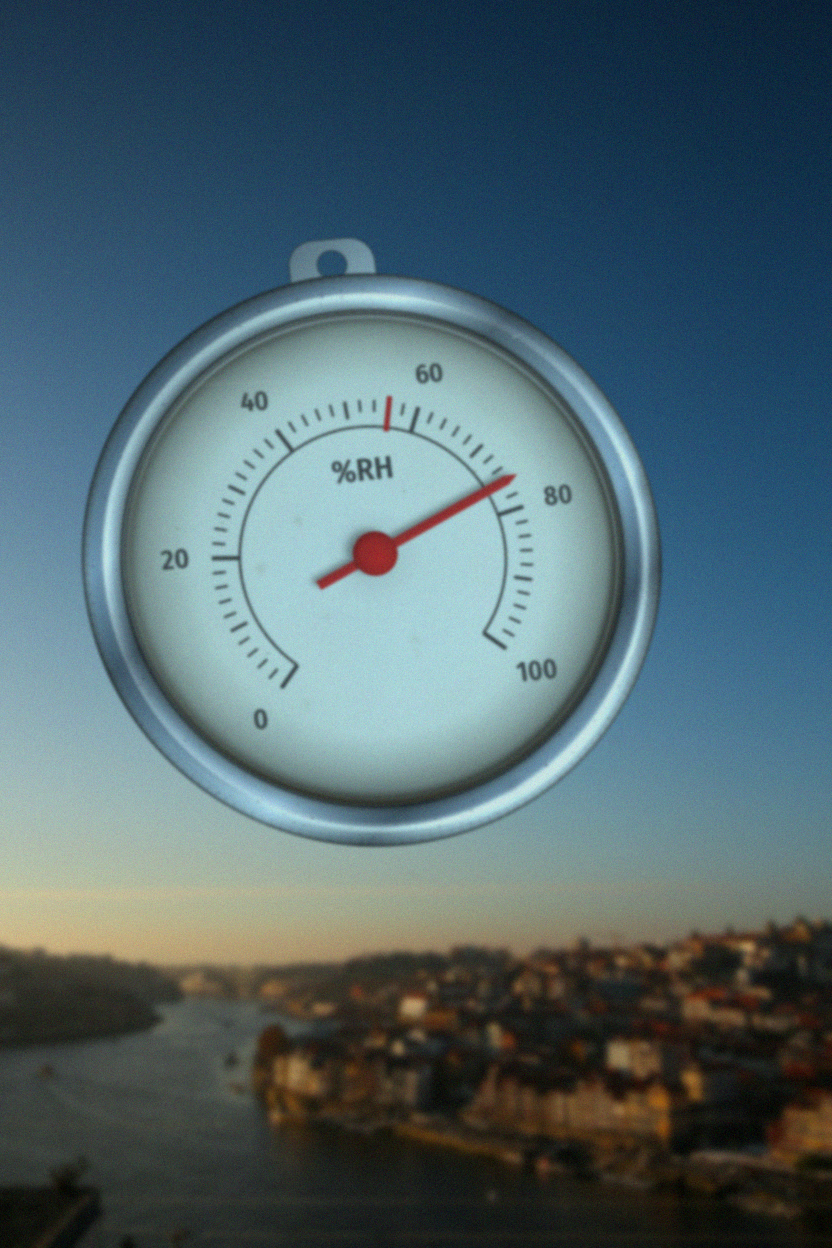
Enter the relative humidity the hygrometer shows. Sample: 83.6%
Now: 76%
